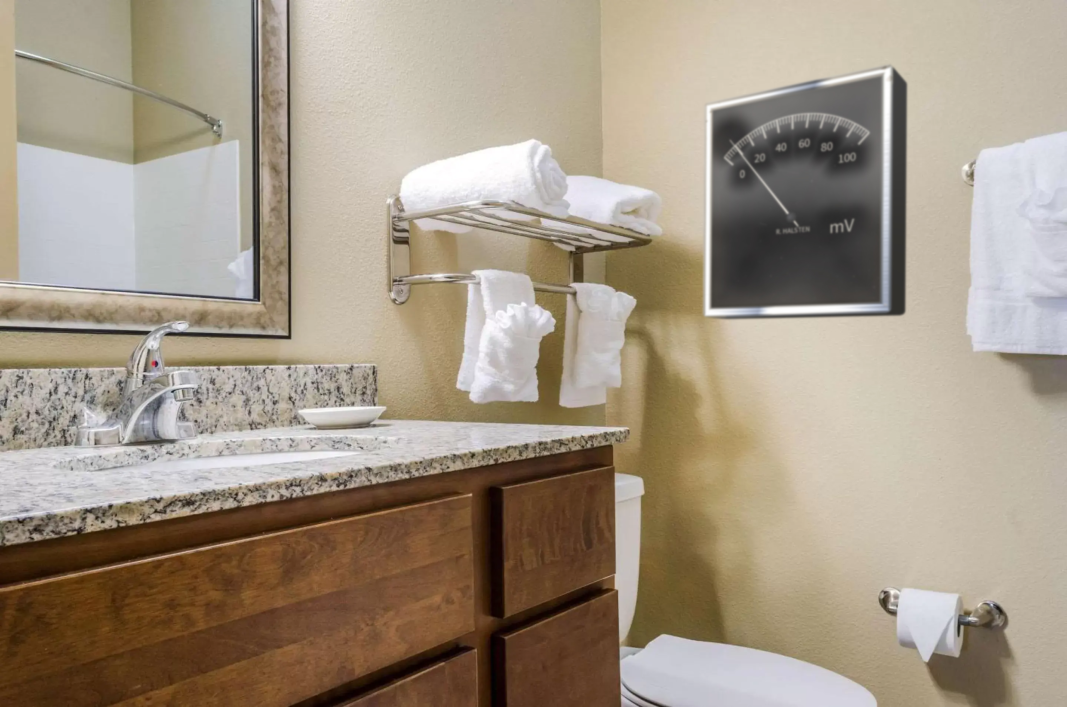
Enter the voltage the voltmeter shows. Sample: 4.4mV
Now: 10mV
